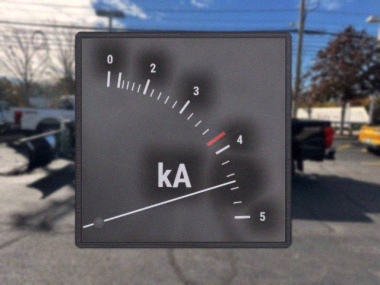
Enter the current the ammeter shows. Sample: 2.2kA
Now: 4.5kA
